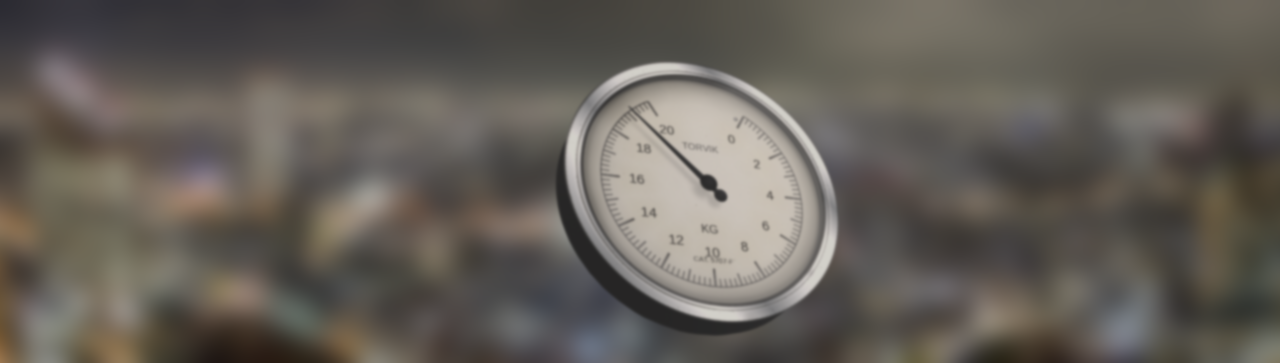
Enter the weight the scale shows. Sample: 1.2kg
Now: 19kg
